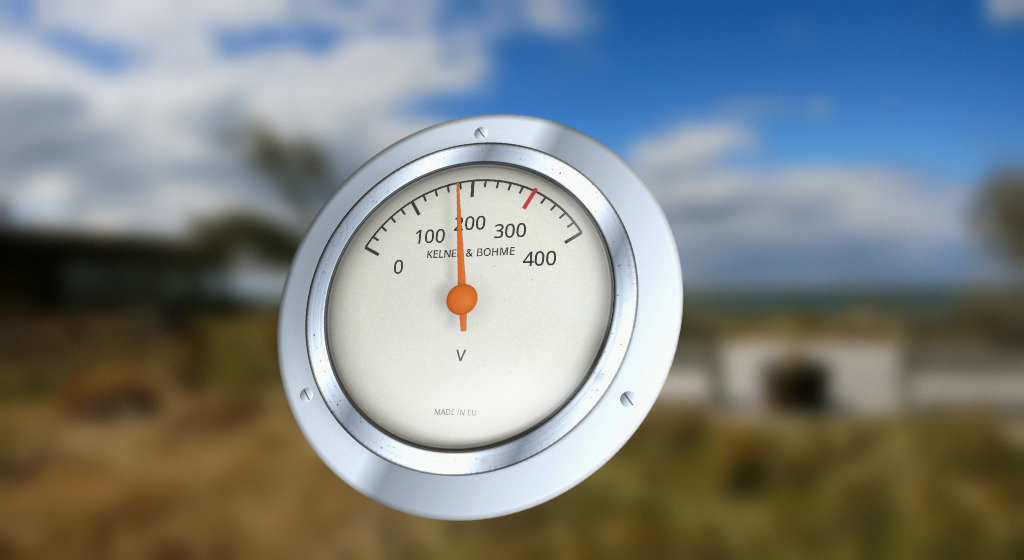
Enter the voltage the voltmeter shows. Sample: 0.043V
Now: 180V
